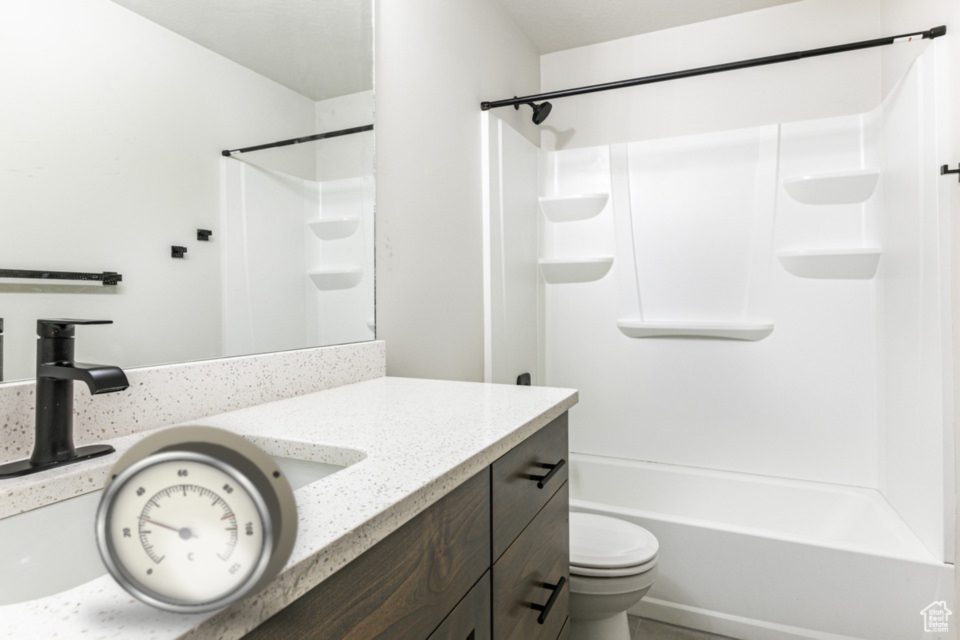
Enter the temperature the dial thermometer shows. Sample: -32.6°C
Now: 30°C
